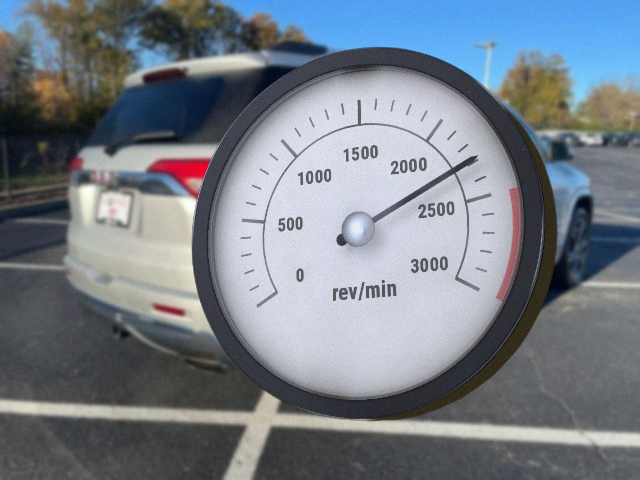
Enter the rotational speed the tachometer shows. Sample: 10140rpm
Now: 2300rpm
